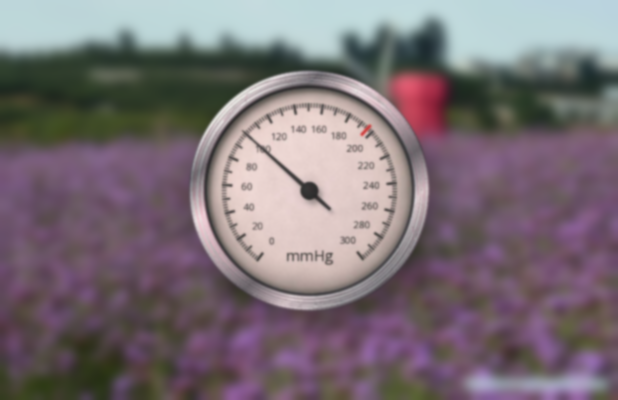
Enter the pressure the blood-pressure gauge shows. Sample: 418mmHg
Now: 100mmHg
